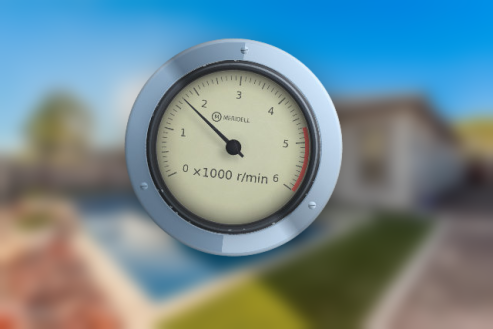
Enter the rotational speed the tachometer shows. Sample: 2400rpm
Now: 1700rpm
